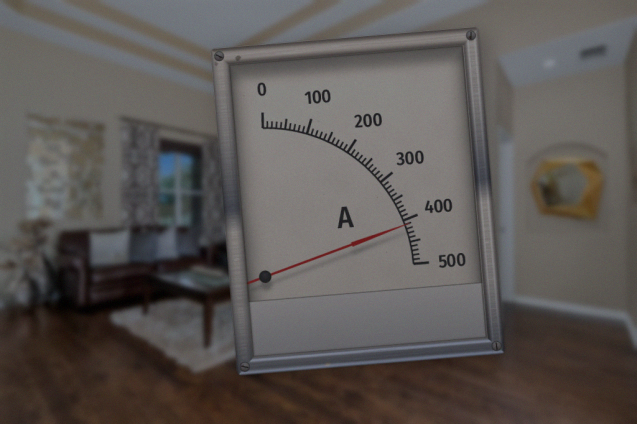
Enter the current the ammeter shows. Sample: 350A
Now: 410A
